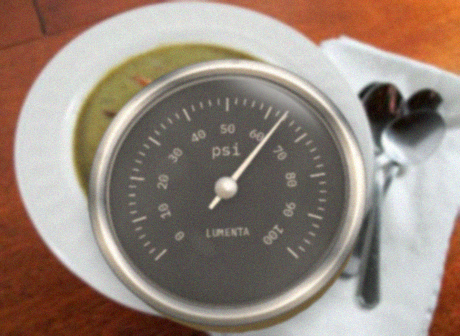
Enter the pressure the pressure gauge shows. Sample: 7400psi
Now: 64psi
